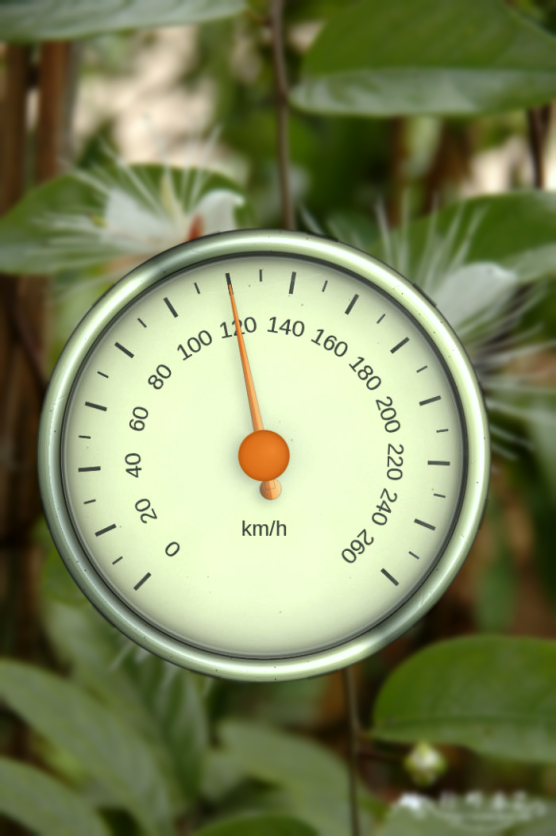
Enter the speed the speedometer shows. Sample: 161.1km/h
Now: 120km/h
